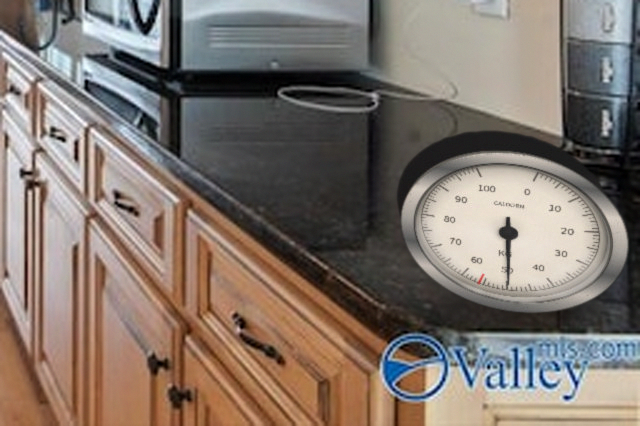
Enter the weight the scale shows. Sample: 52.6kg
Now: 50kg
